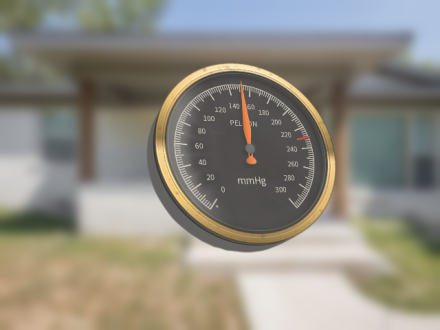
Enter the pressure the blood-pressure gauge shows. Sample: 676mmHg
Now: 150mmHg
